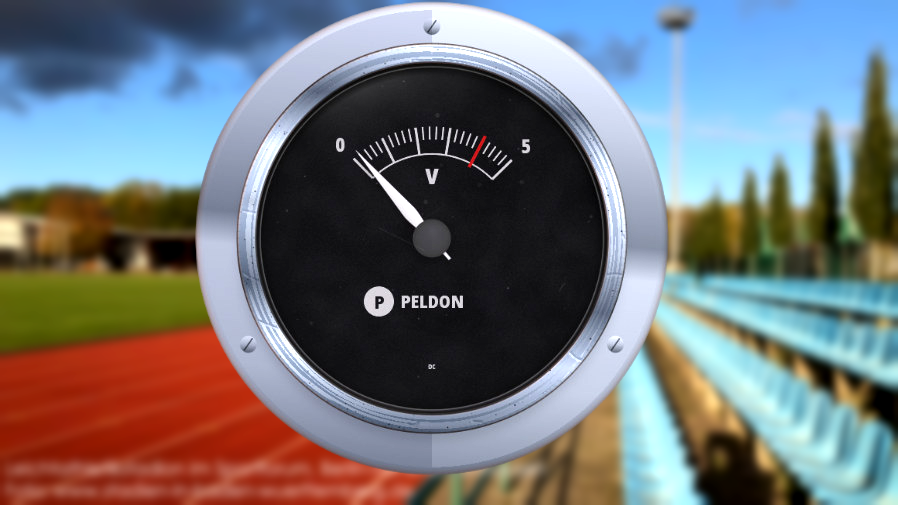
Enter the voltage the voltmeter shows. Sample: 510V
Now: 0.2V
